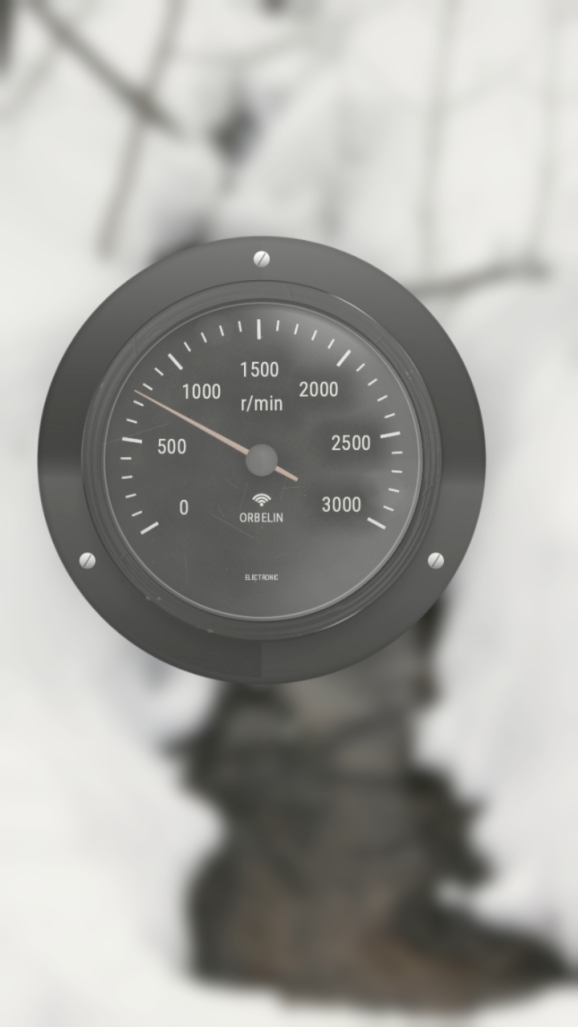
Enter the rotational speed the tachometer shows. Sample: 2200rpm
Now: 750rpm
